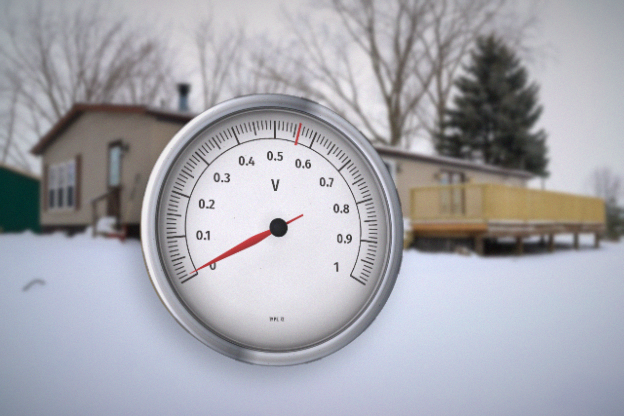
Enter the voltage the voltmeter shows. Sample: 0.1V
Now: 0.01V
